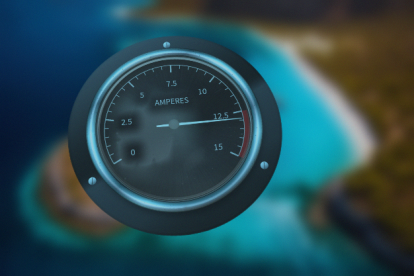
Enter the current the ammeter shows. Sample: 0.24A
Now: 13A
